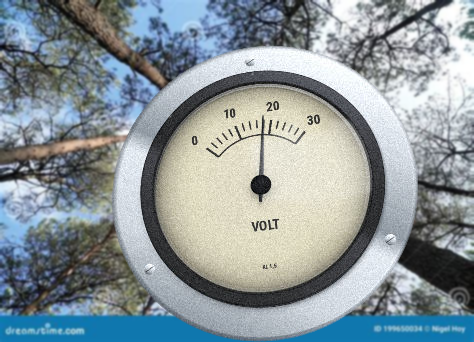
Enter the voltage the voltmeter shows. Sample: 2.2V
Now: 18V
